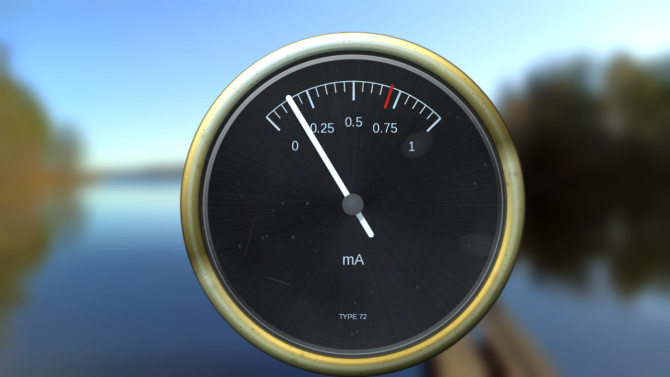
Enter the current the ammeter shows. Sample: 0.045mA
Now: 0.15mA
